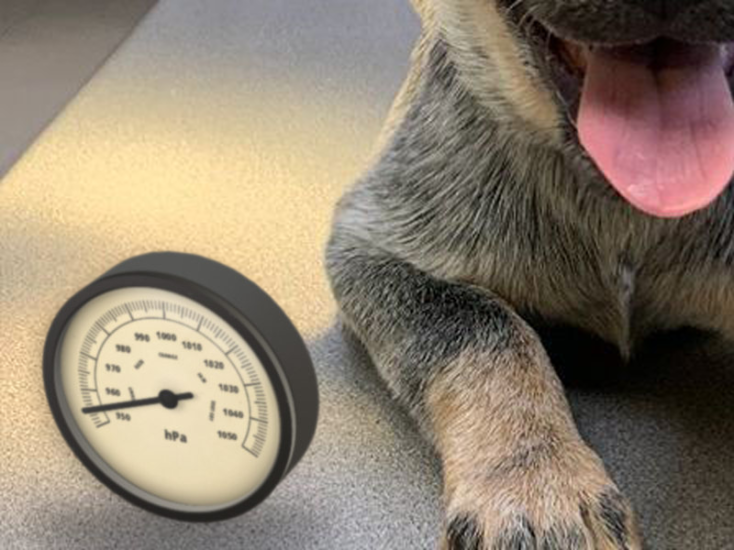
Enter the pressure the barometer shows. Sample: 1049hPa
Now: 955hPa
